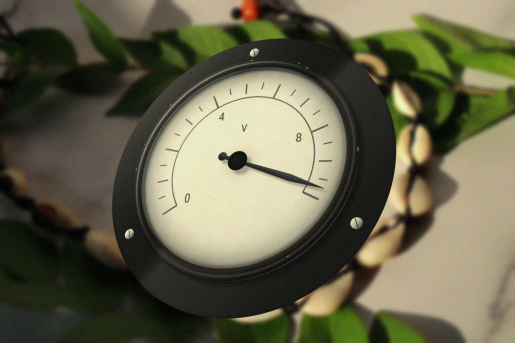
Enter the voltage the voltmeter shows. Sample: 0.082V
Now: 9.75V
